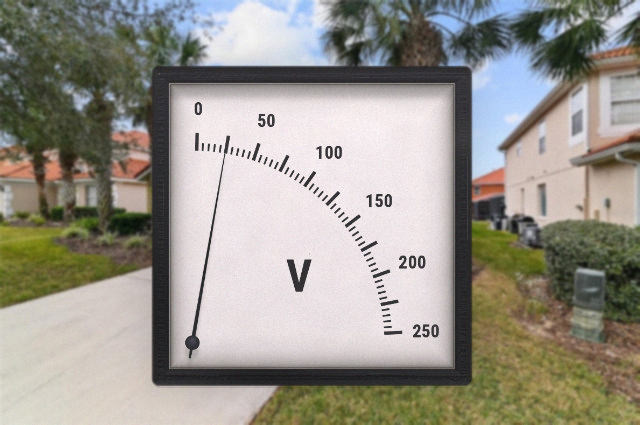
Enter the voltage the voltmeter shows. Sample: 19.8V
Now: 25V
